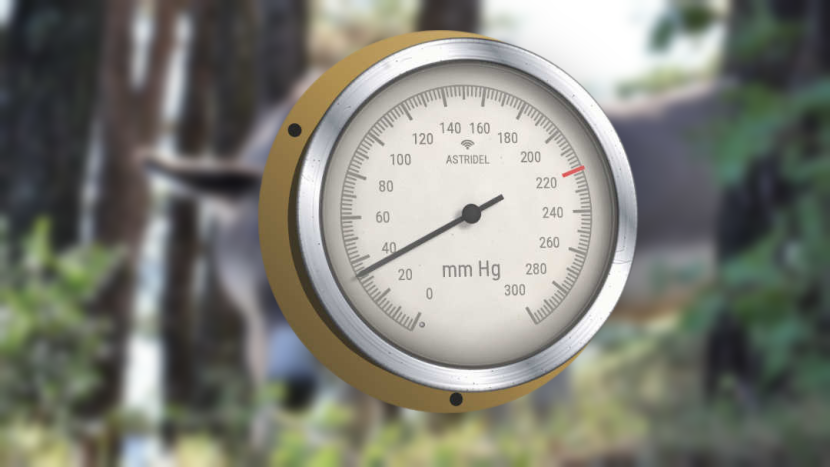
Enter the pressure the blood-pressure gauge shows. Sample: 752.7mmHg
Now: 34mmHg
